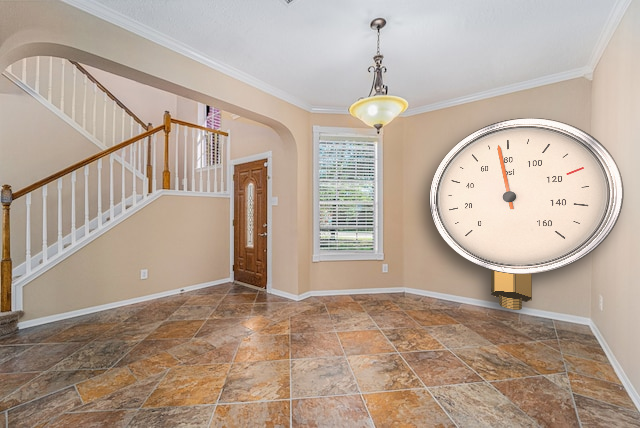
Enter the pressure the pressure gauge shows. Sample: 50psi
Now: 75psi
